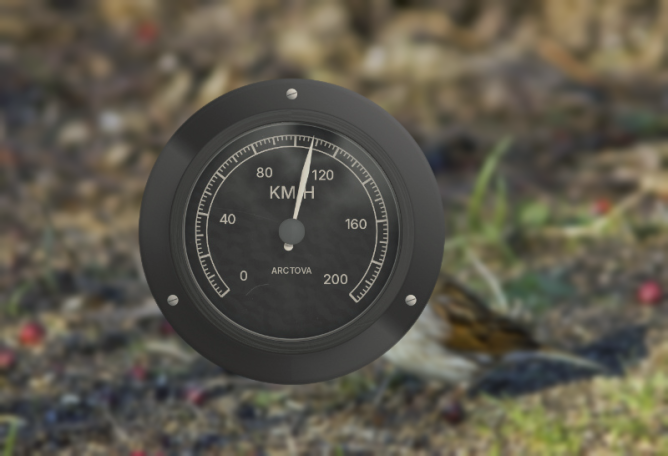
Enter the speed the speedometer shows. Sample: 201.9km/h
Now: 108km/h
